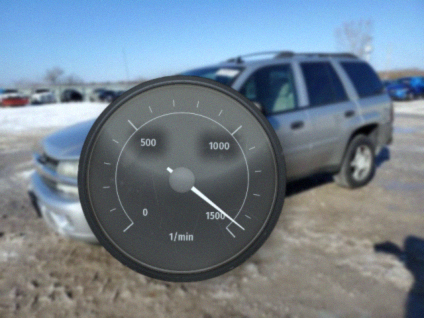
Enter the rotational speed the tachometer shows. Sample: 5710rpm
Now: 1450rpm
